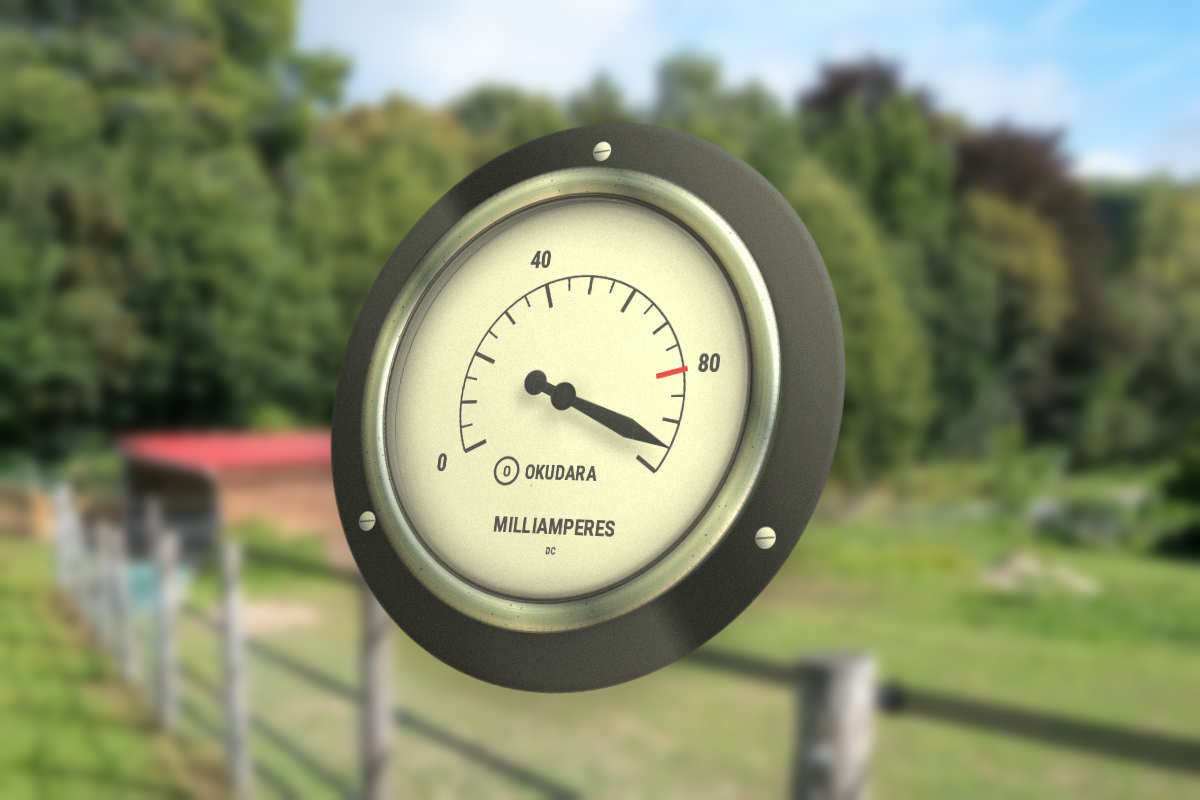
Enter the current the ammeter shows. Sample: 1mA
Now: 95mA
